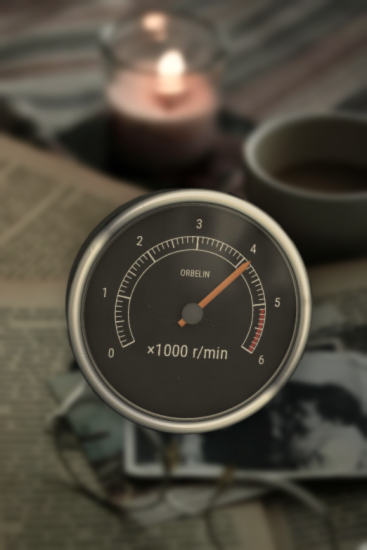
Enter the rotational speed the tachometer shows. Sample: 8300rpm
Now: 4100rpm
